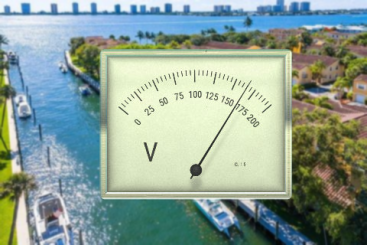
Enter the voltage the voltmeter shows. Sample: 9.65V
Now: 165V
